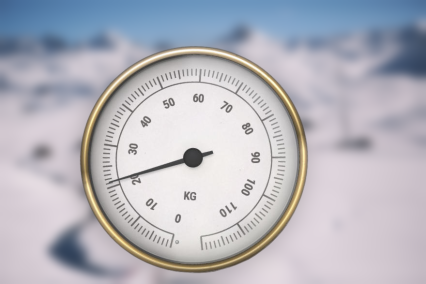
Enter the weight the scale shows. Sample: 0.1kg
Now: 21kg
